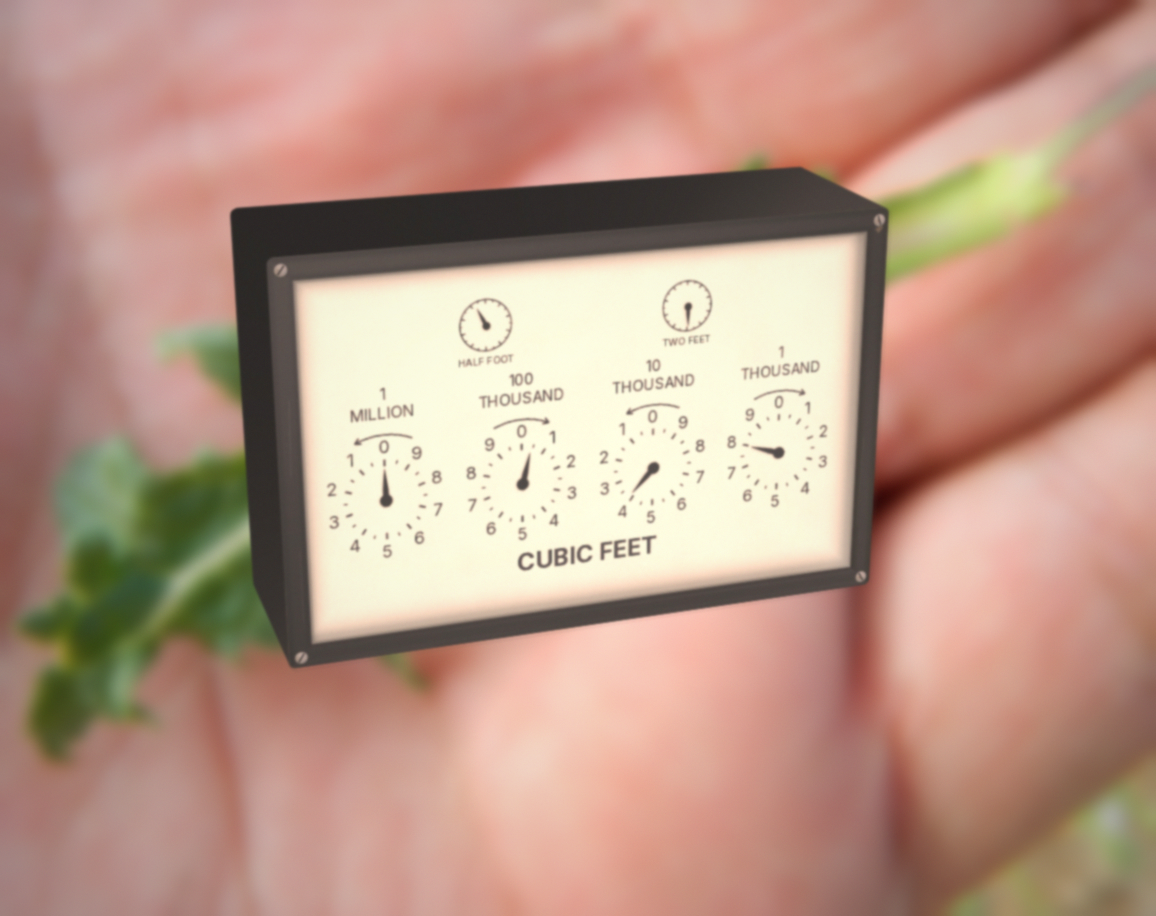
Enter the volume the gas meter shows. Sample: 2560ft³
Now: 3800ft³
